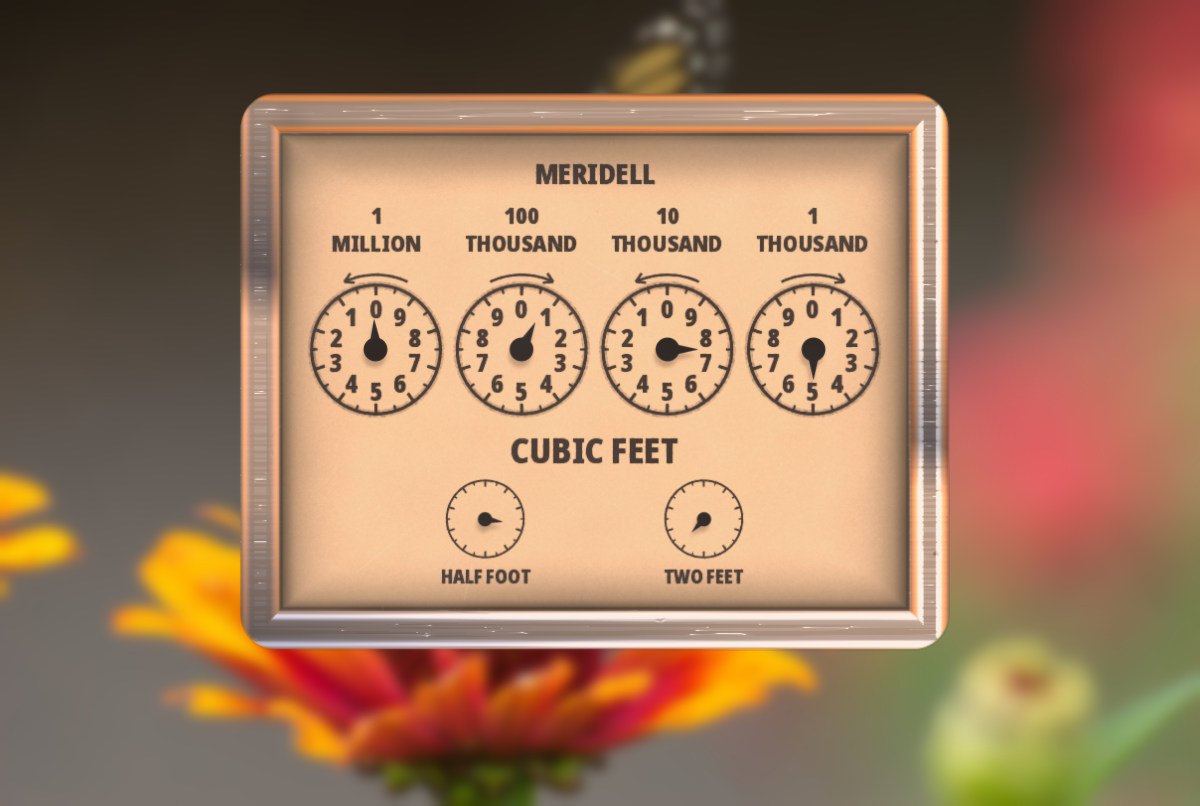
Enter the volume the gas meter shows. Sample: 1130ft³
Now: 7500ft³
